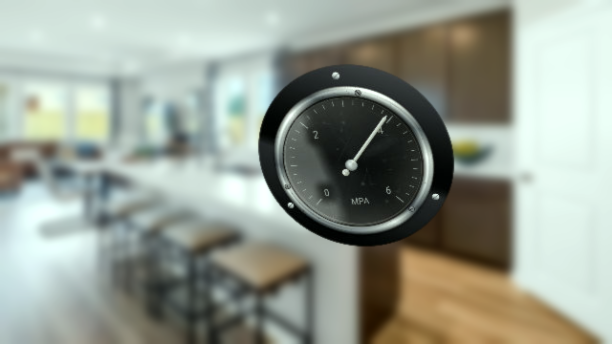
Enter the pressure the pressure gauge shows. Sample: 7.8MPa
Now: 3.9MPa
